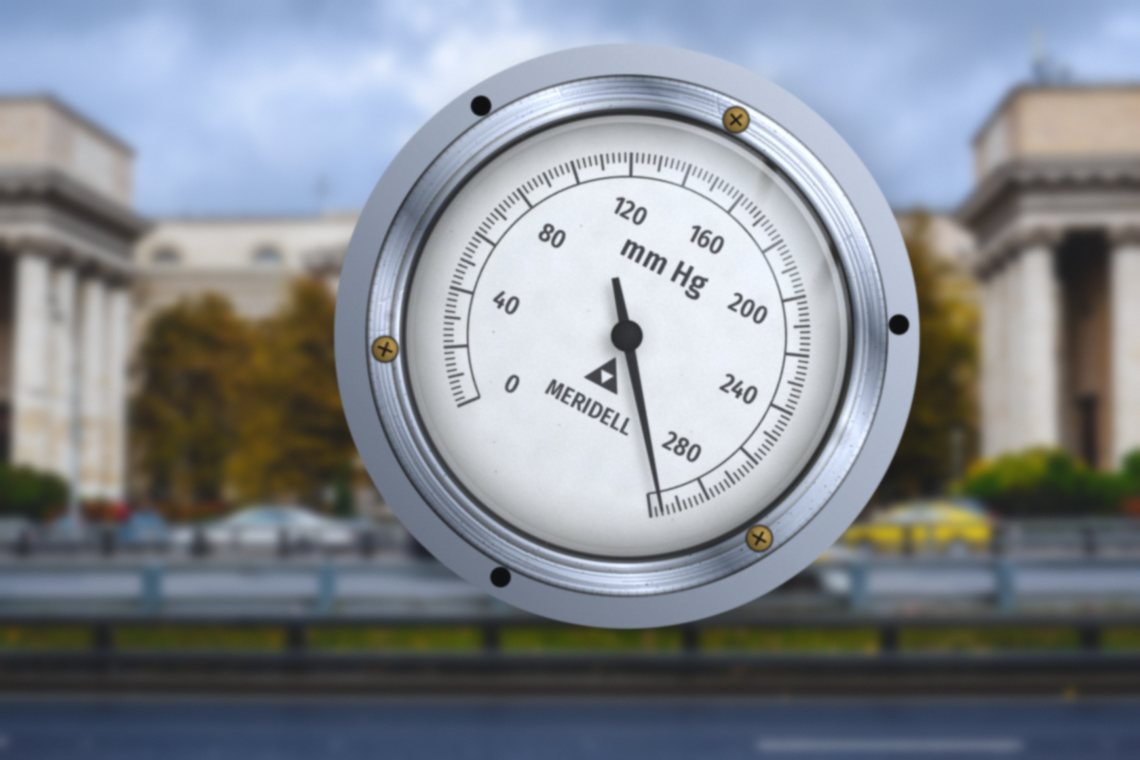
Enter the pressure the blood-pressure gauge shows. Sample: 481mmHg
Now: 296mmHg
